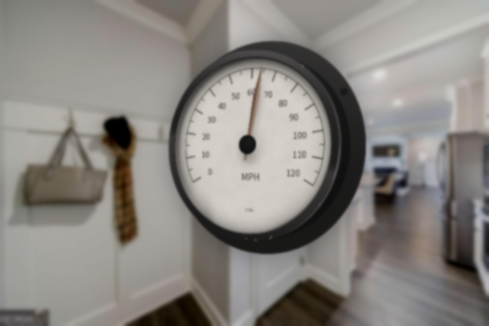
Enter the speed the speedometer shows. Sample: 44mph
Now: 65mph
